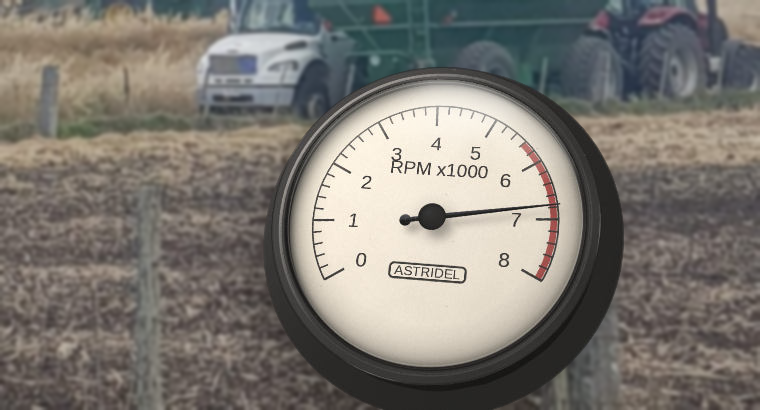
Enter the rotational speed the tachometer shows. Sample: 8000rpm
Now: 6800rpm
